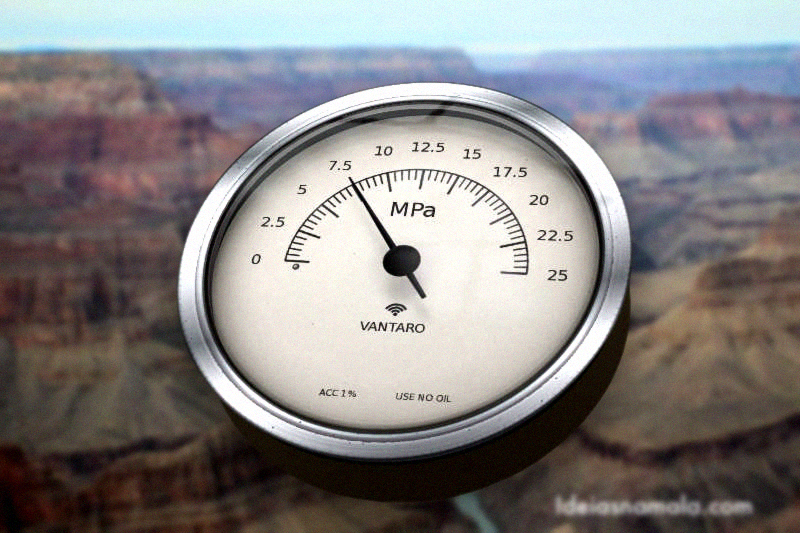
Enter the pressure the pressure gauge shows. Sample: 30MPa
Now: 7.5MPa
